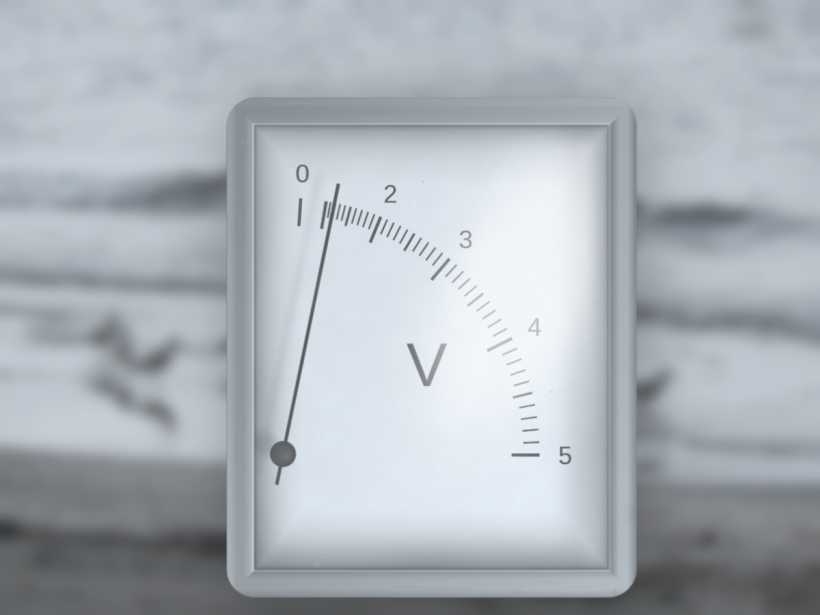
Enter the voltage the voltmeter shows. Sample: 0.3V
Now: 1.2V
